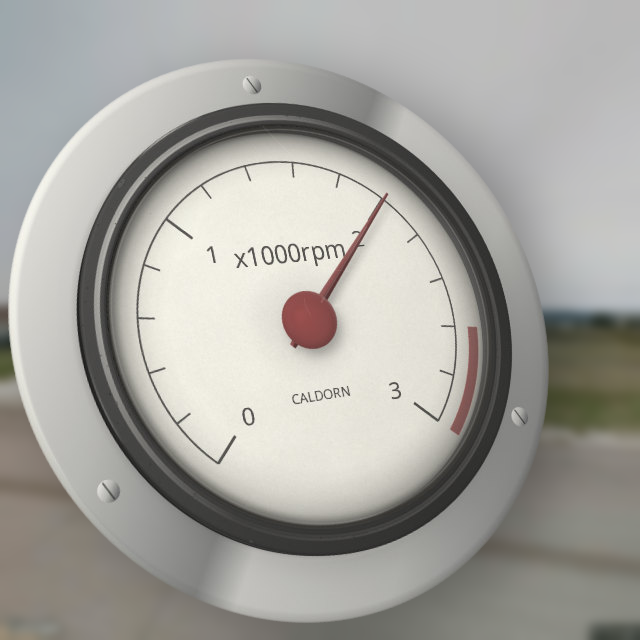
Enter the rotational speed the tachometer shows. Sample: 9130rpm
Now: 2000rpm
